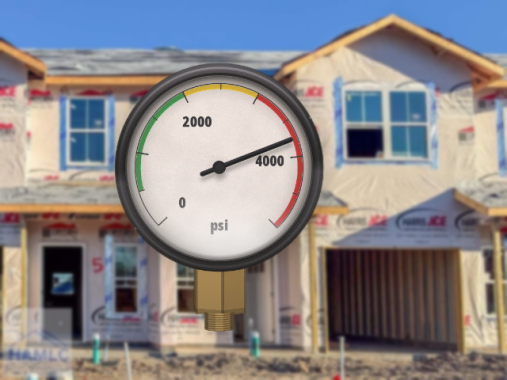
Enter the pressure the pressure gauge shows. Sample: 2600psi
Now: 3750psi
